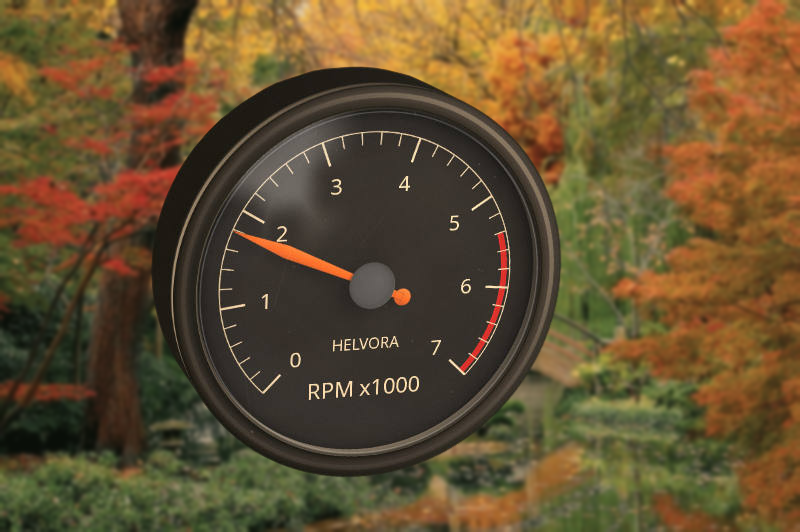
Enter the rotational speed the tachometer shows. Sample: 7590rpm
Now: 1800rpm
